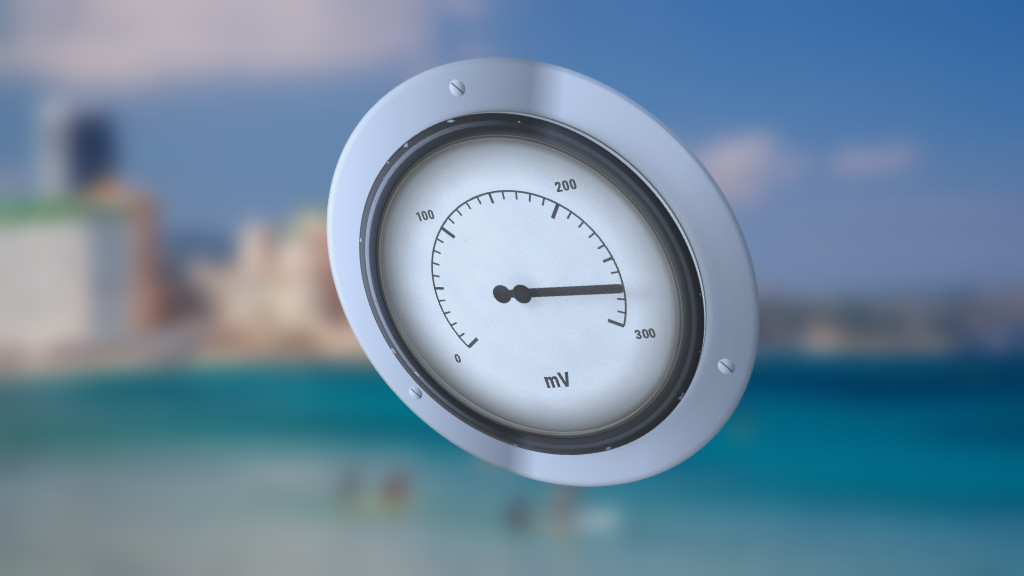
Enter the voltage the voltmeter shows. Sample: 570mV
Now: 270mV
